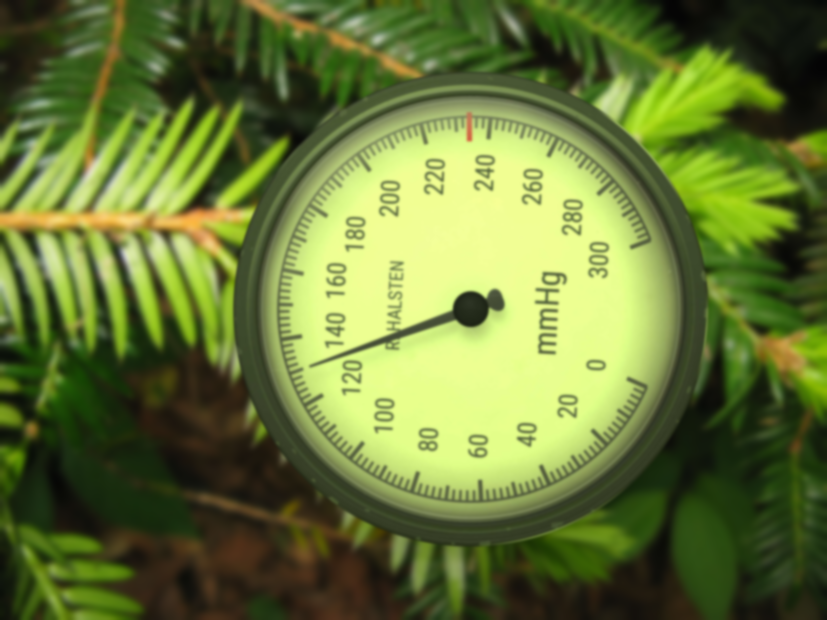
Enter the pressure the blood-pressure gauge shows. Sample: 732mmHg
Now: 130mmHg
